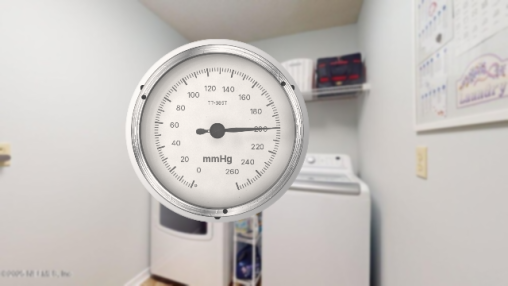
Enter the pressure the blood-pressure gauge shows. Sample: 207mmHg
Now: 200mmHg
